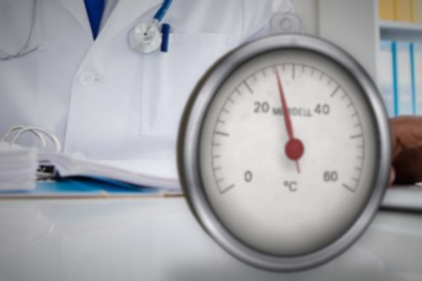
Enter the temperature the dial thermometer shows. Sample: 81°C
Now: 26°C
